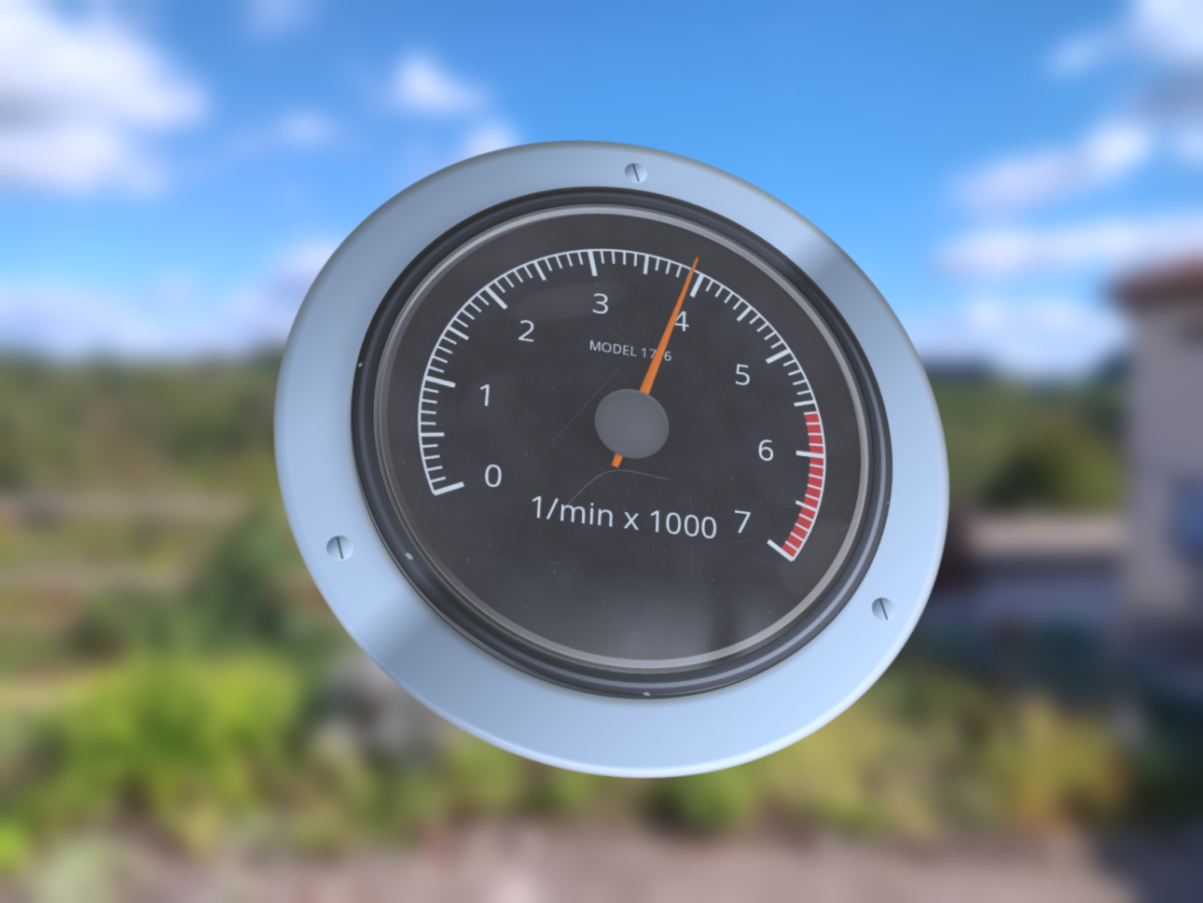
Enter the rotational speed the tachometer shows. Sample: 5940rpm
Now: 3900rpm
